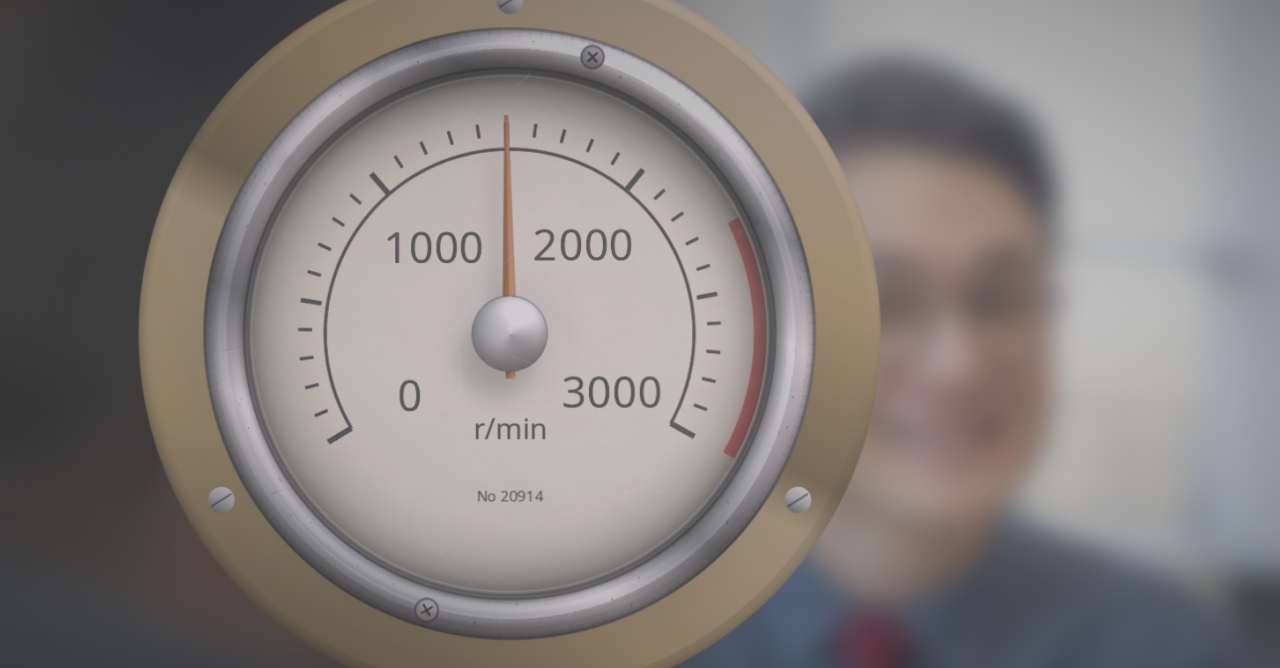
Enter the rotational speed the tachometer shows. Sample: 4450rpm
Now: 1500rpm
